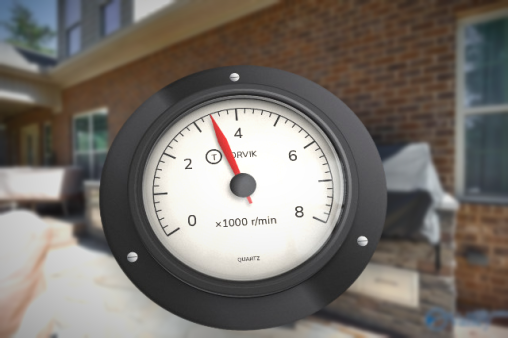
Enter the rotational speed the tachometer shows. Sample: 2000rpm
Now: 3400rpm
